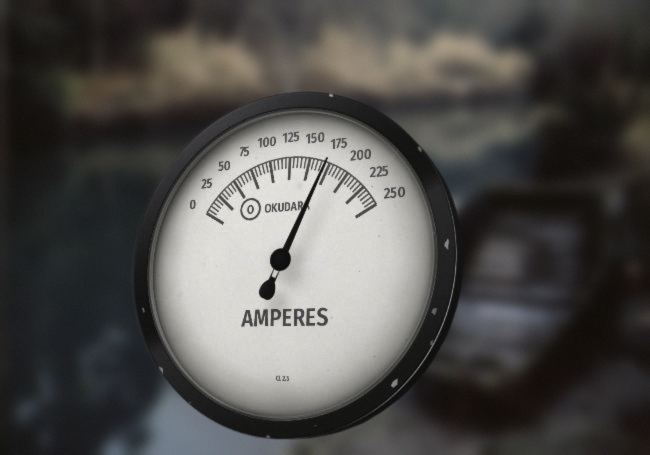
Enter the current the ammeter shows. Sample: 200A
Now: 175A
